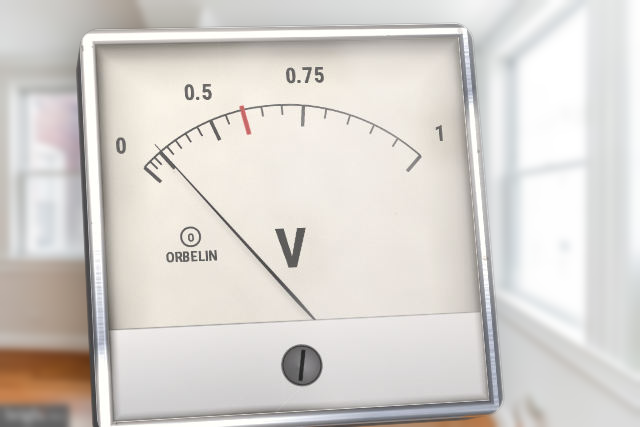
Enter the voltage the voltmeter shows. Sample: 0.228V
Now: 0.25V
